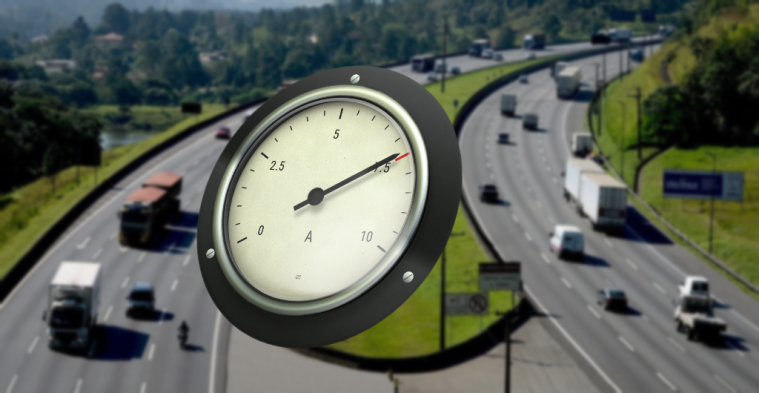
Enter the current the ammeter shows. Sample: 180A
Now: 7.5A
